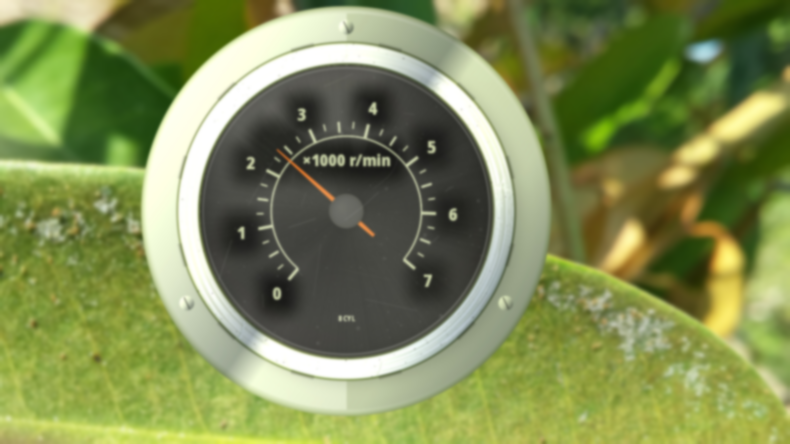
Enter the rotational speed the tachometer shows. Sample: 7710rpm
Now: 2375rpm
